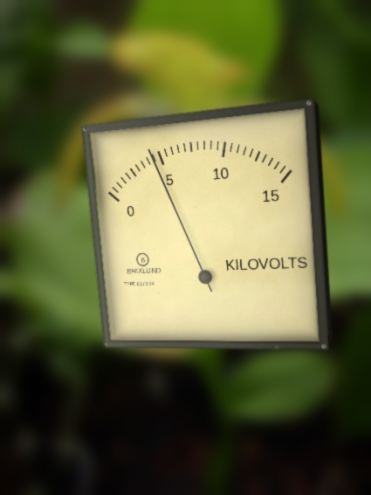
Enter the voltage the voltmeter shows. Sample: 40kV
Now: 4.5kV
